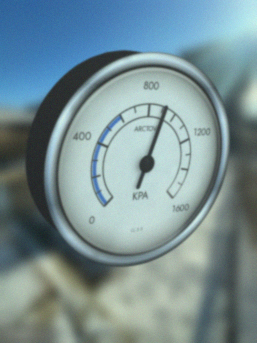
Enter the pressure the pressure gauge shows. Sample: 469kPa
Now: 900kPa
